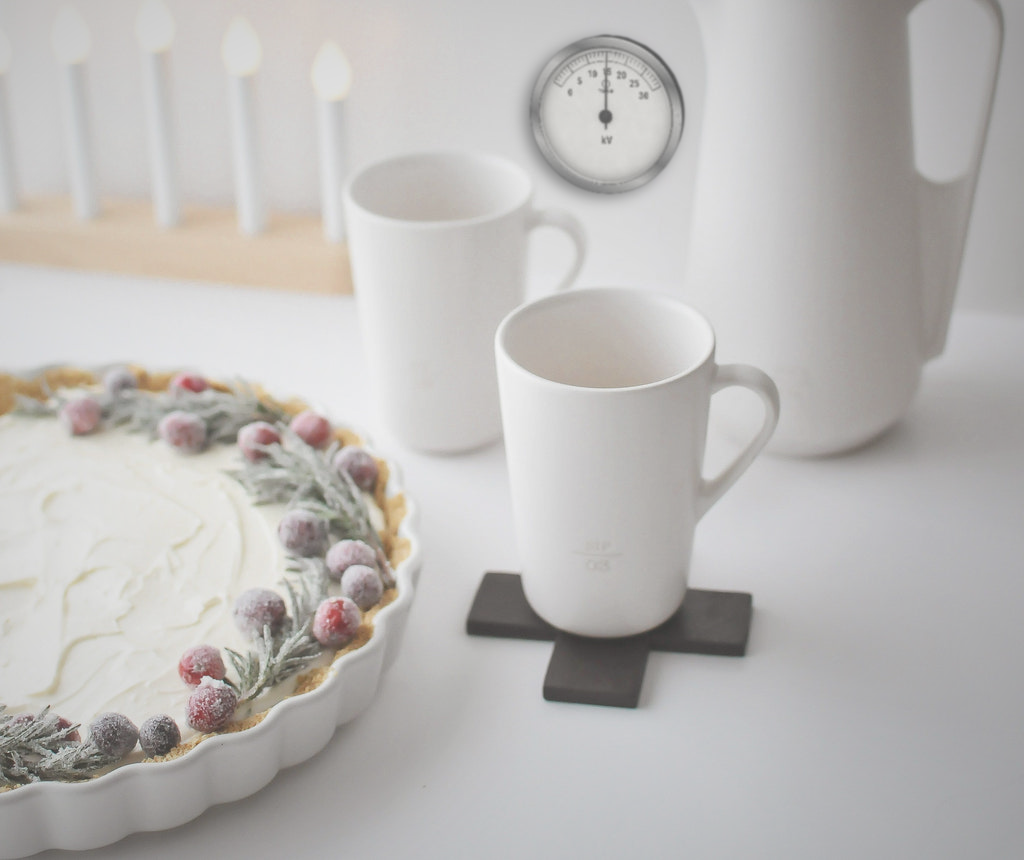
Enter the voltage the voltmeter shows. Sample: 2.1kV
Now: 15kV
